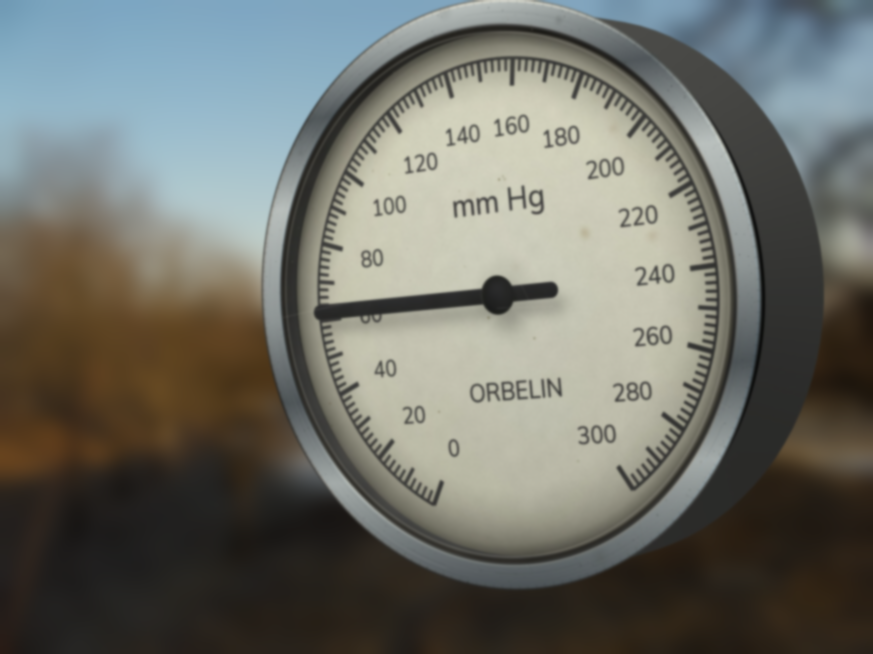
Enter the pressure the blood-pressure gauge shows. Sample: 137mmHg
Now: 62mmHg
